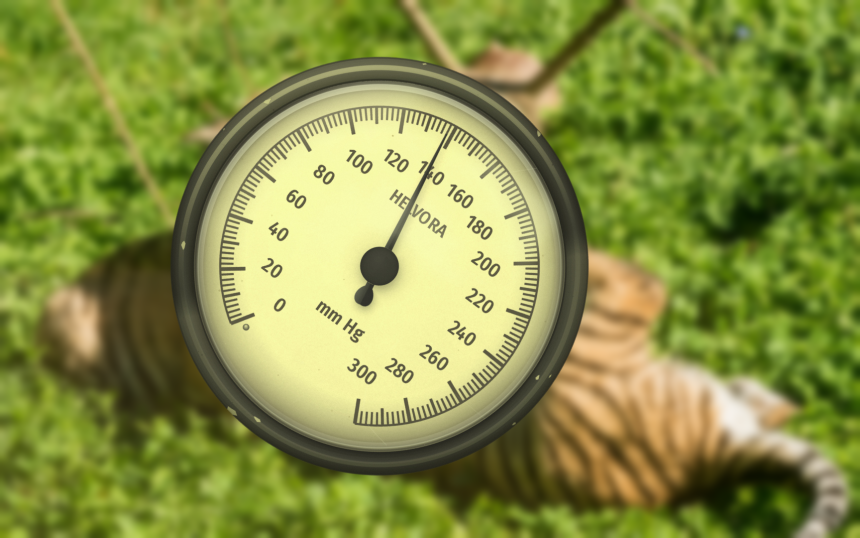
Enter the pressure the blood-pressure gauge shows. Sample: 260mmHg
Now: 138mmHg
